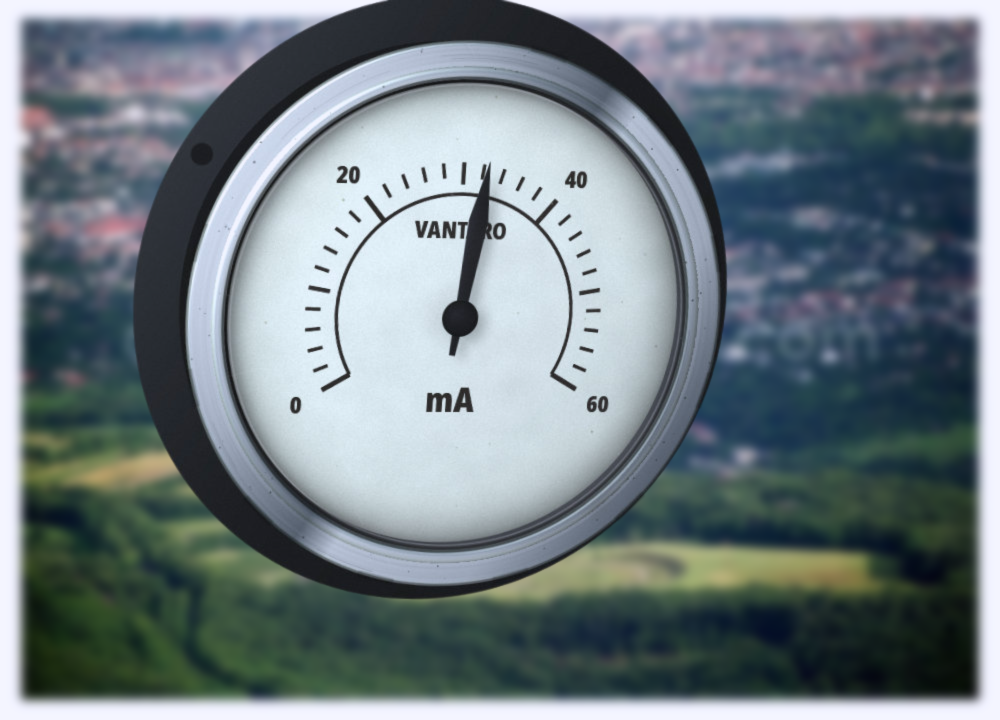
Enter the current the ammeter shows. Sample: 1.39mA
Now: 32mA
